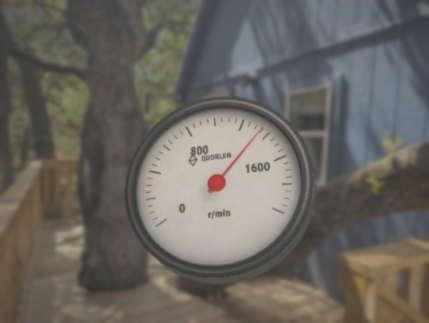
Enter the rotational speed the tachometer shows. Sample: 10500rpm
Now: 1350rpm
